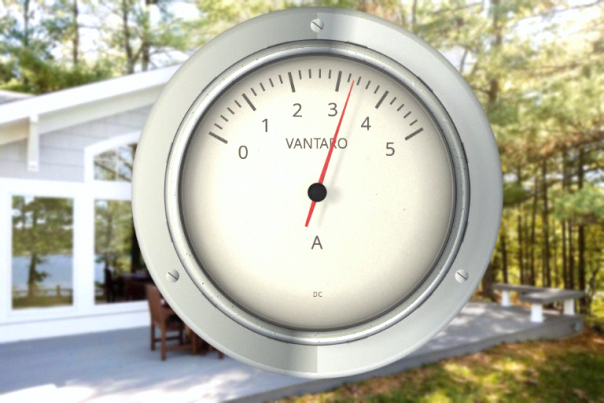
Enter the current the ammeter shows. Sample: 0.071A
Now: 3.3A
